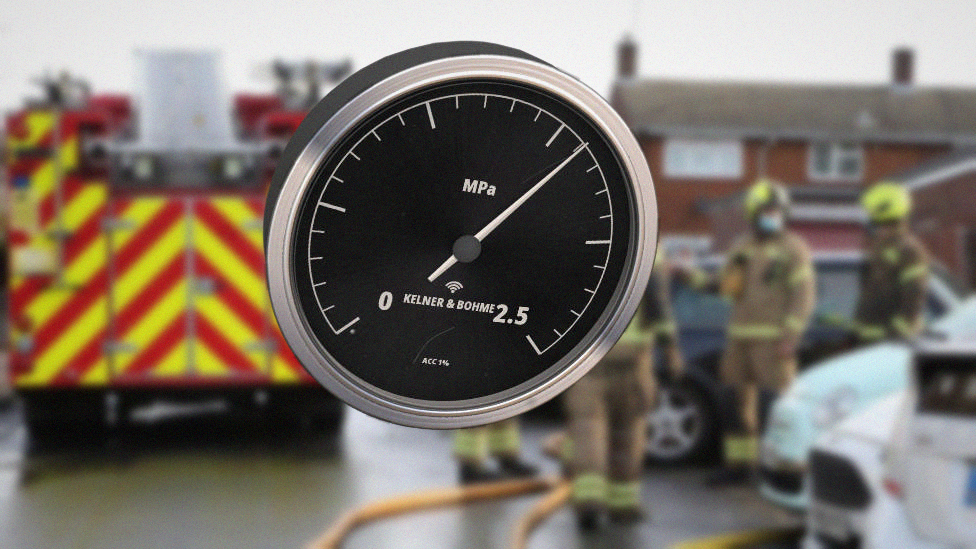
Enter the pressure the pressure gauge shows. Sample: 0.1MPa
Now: 1.6MPa
